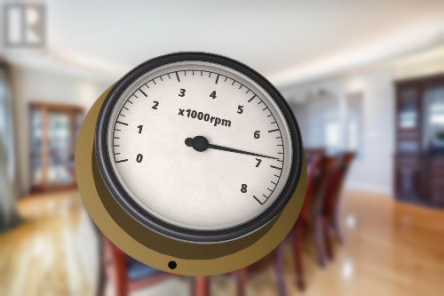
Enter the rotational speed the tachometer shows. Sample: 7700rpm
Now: 6800rpm
